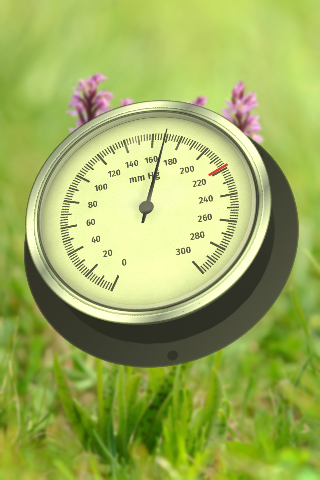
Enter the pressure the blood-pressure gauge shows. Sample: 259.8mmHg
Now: 170mmHg
